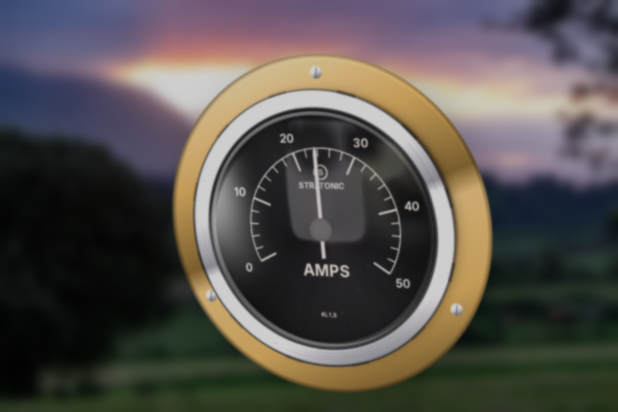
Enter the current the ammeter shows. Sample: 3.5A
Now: 24A
